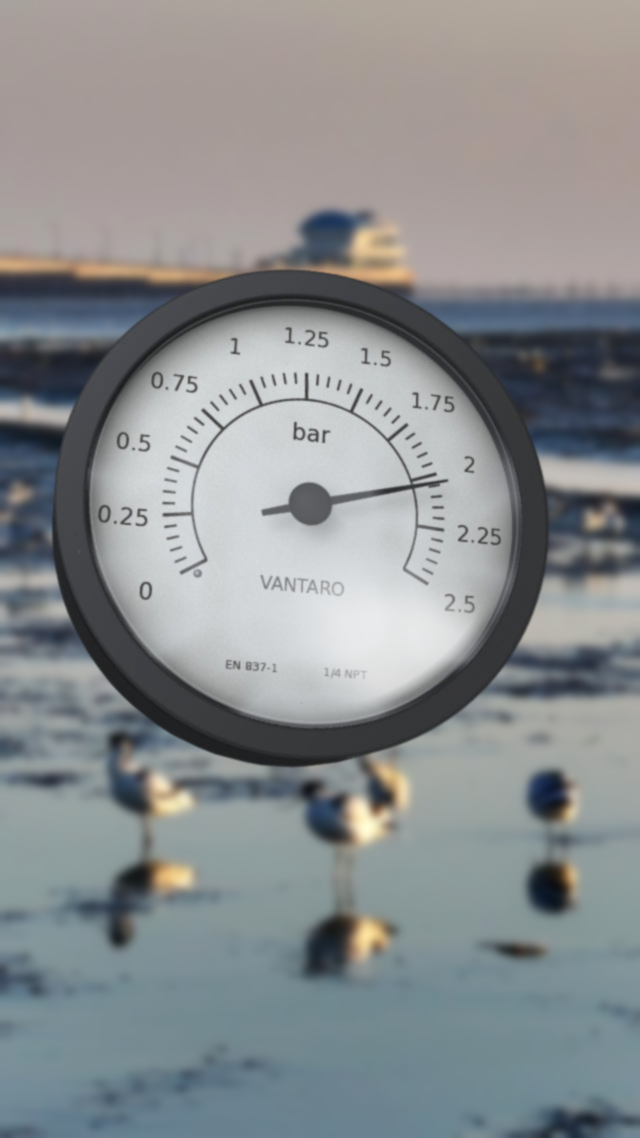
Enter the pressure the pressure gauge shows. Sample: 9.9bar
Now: 2.05bar
